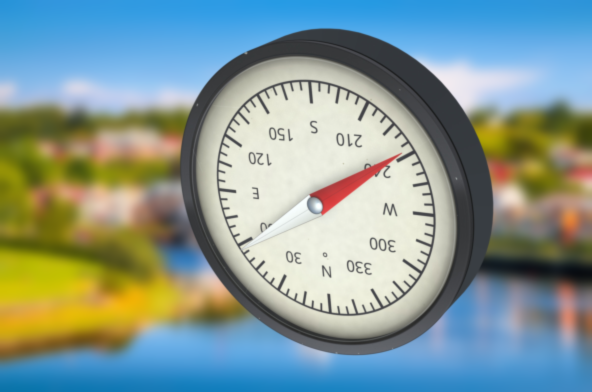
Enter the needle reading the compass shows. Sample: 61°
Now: 237.5°
